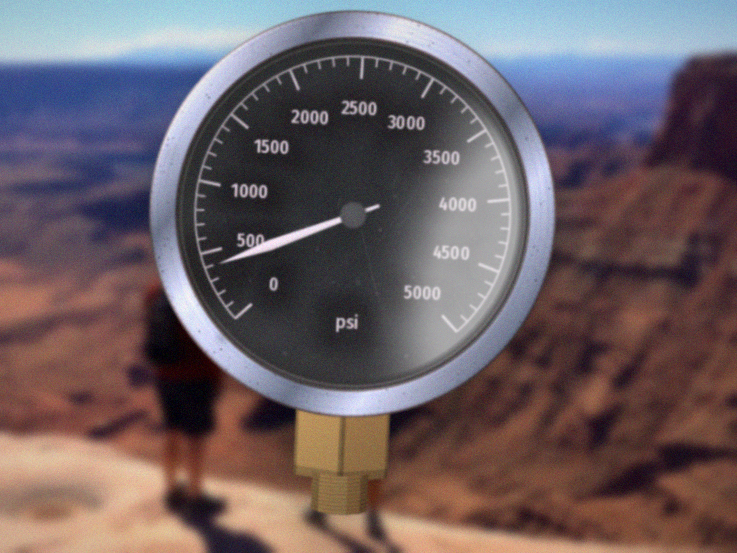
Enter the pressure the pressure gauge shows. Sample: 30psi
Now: 400psi
